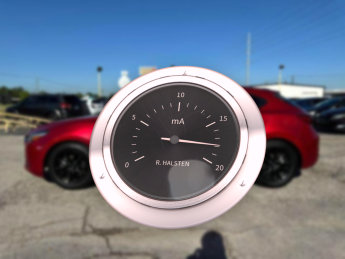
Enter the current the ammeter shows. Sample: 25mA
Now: 18mA
